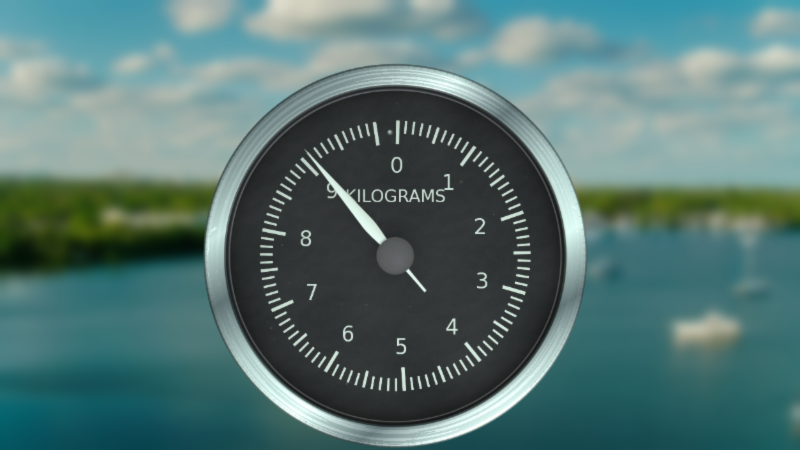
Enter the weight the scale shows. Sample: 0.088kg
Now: 9.1kg
